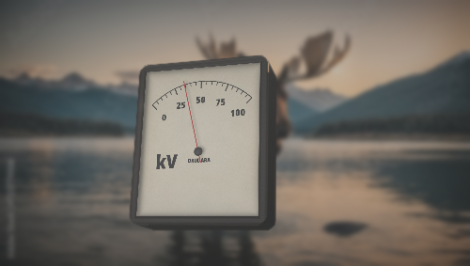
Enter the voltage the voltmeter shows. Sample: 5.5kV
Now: 35kV
